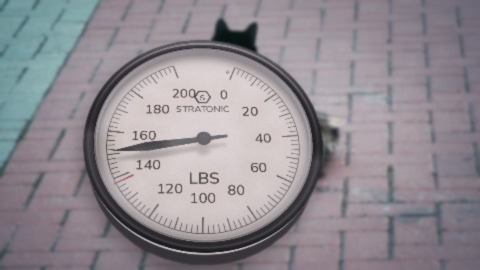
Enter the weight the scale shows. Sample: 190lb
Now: 150lb
